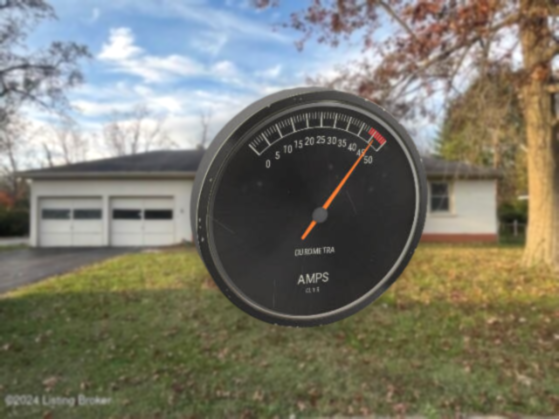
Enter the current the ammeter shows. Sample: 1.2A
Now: 45A
